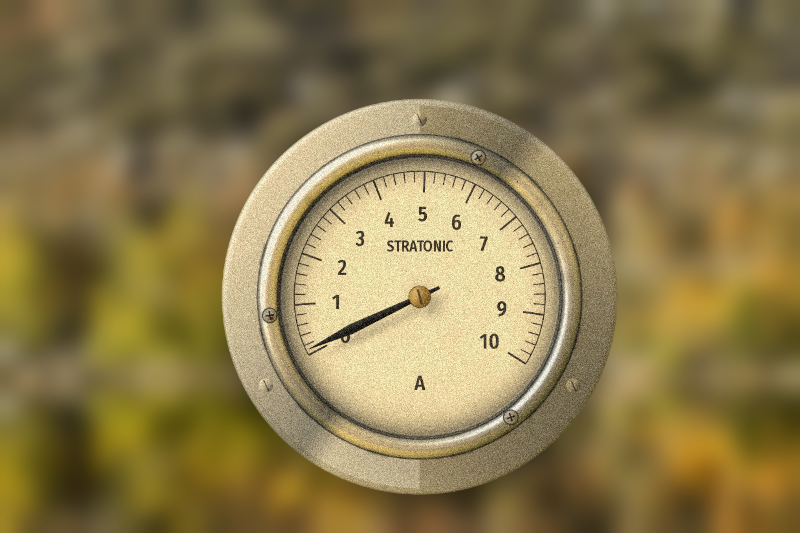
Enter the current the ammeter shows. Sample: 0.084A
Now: 0.1A
